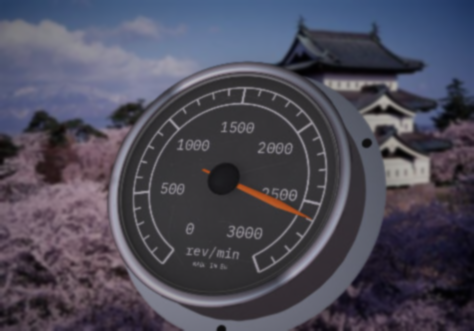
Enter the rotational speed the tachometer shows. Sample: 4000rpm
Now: 2600rpm
